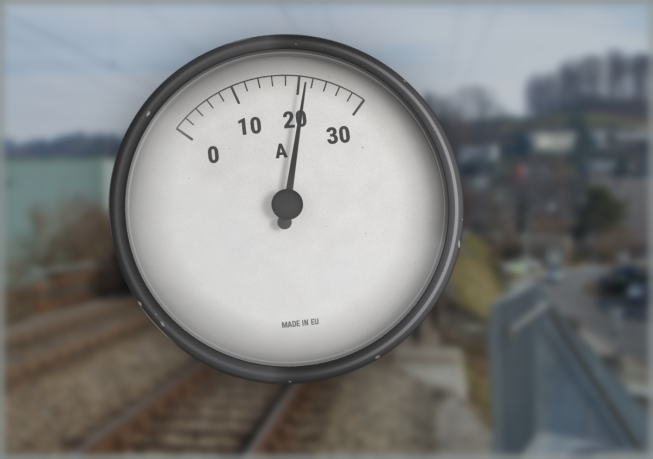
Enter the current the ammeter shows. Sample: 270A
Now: 21A
